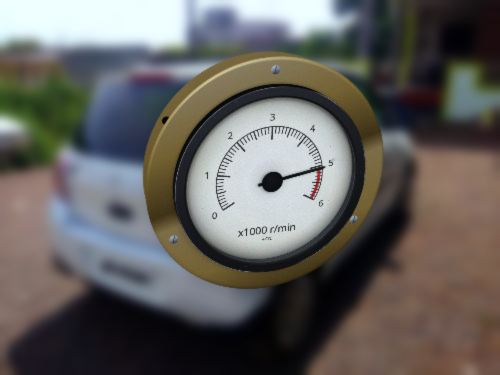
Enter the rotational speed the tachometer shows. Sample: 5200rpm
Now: 5000rpm
